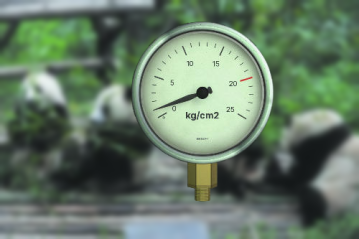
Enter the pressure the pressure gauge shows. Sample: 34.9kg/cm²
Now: 1kg/cm²
